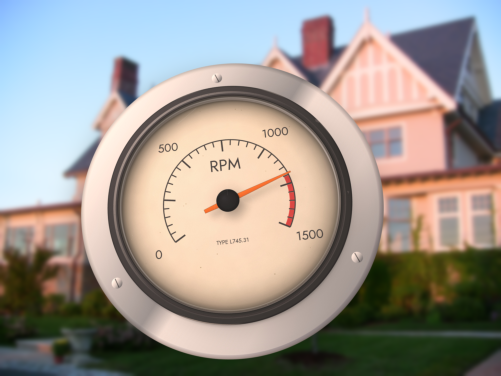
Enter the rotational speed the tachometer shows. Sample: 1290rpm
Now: 1200rpm
